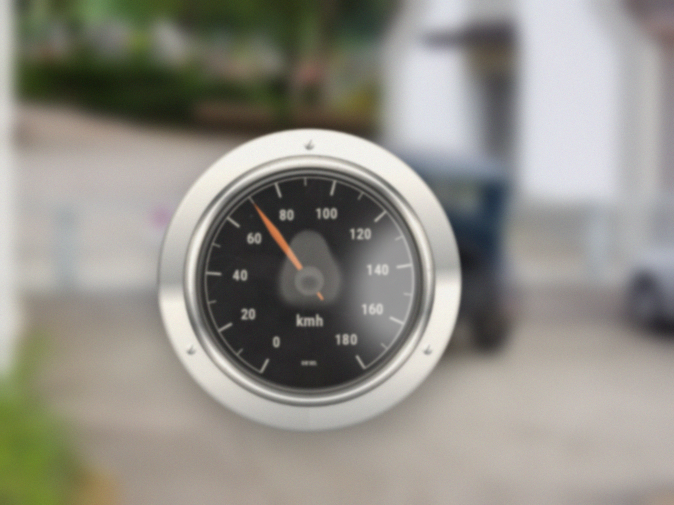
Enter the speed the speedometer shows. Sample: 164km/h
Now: 70km/h
